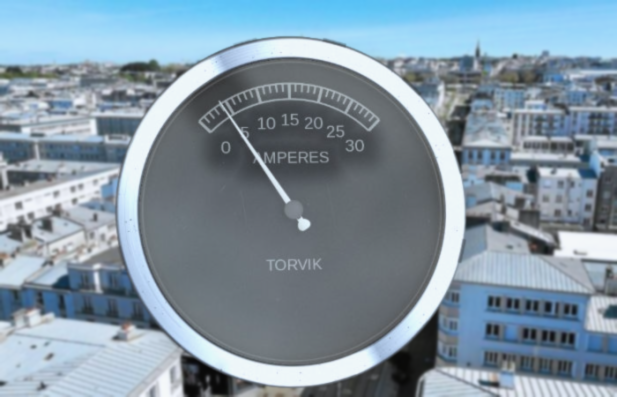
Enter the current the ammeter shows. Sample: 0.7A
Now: 4A
